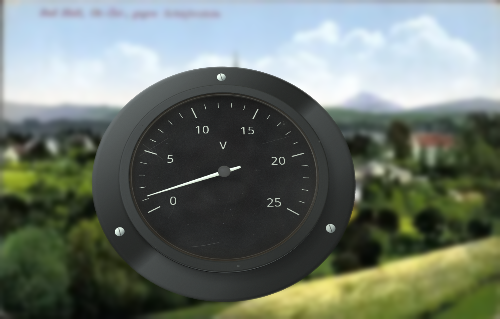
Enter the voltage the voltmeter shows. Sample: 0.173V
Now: 1V
